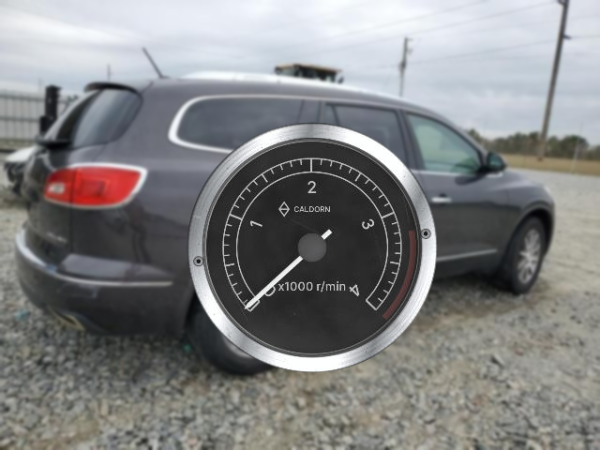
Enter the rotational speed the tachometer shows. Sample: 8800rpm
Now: 50rpm
